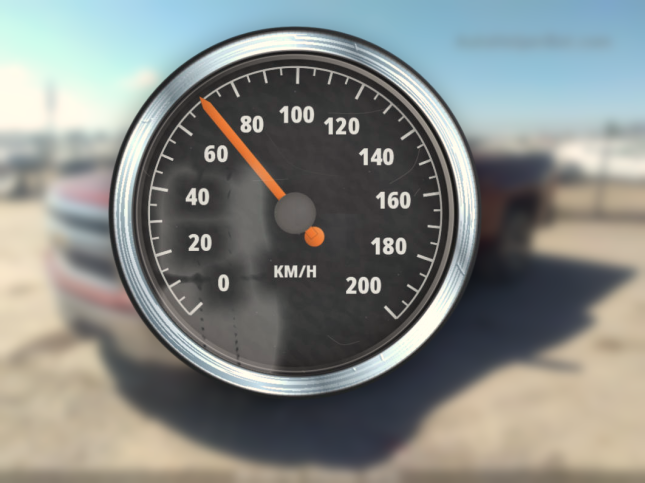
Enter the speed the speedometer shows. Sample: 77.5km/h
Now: 70km/h
